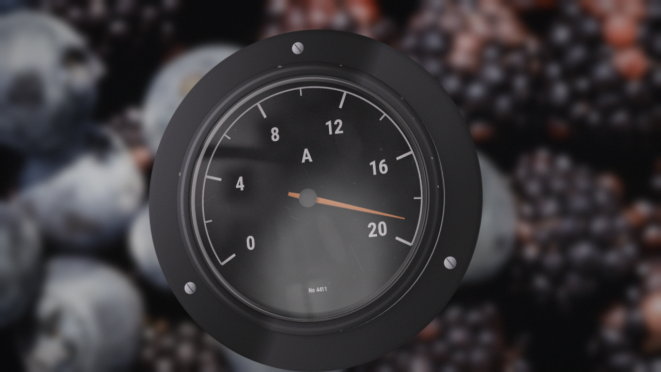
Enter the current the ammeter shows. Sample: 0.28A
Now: 19A
